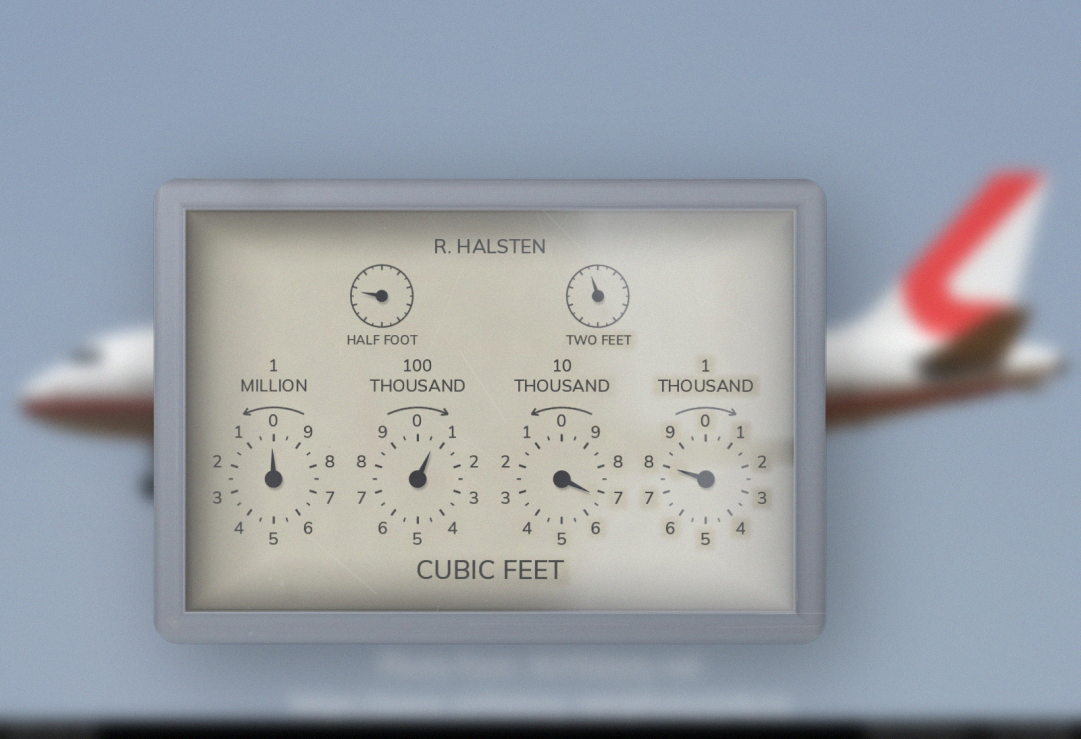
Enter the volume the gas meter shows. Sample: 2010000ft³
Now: 6800ft³
